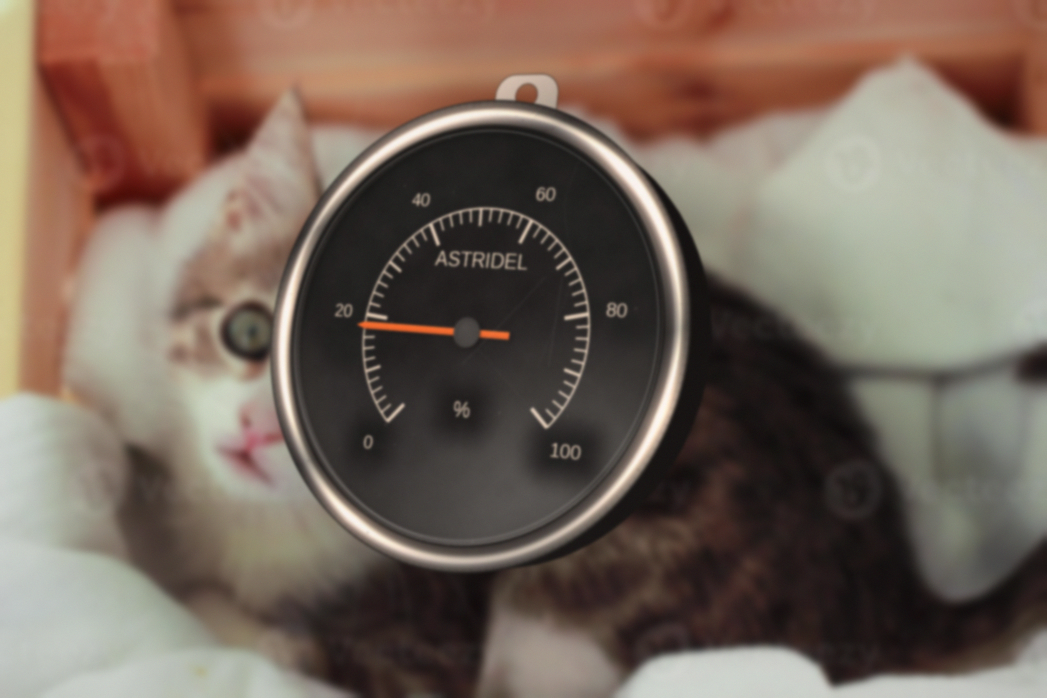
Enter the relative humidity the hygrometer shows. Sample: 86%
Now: 18%
